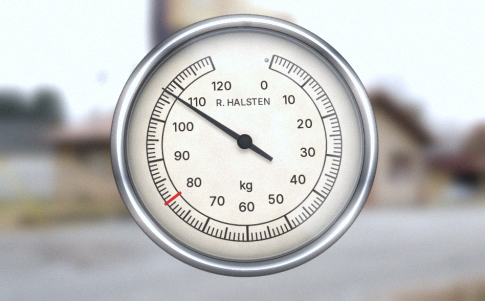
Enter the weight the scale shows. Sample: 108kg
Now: 107kg
